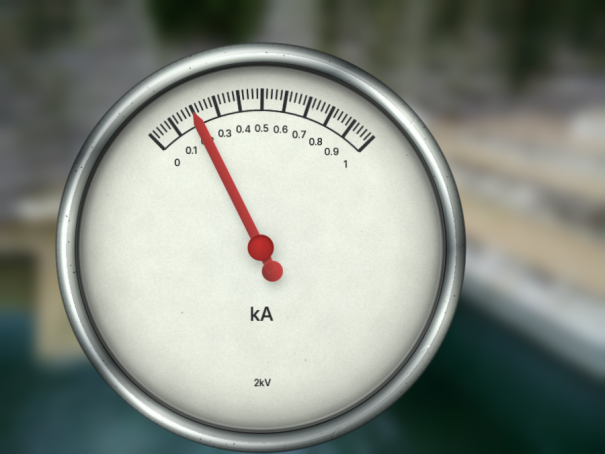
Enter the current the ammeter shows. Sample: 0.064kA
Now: 0.2kA
